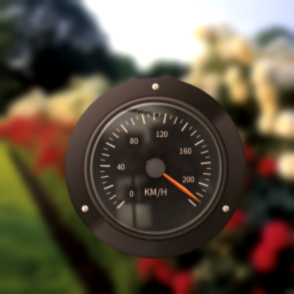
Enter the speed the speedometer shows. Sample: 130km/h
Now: 215km/h
